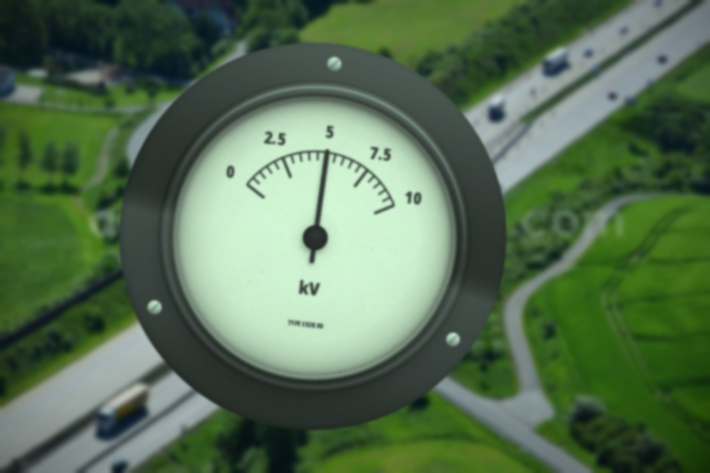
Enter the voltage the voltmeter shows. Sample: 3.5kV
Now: 5kV
